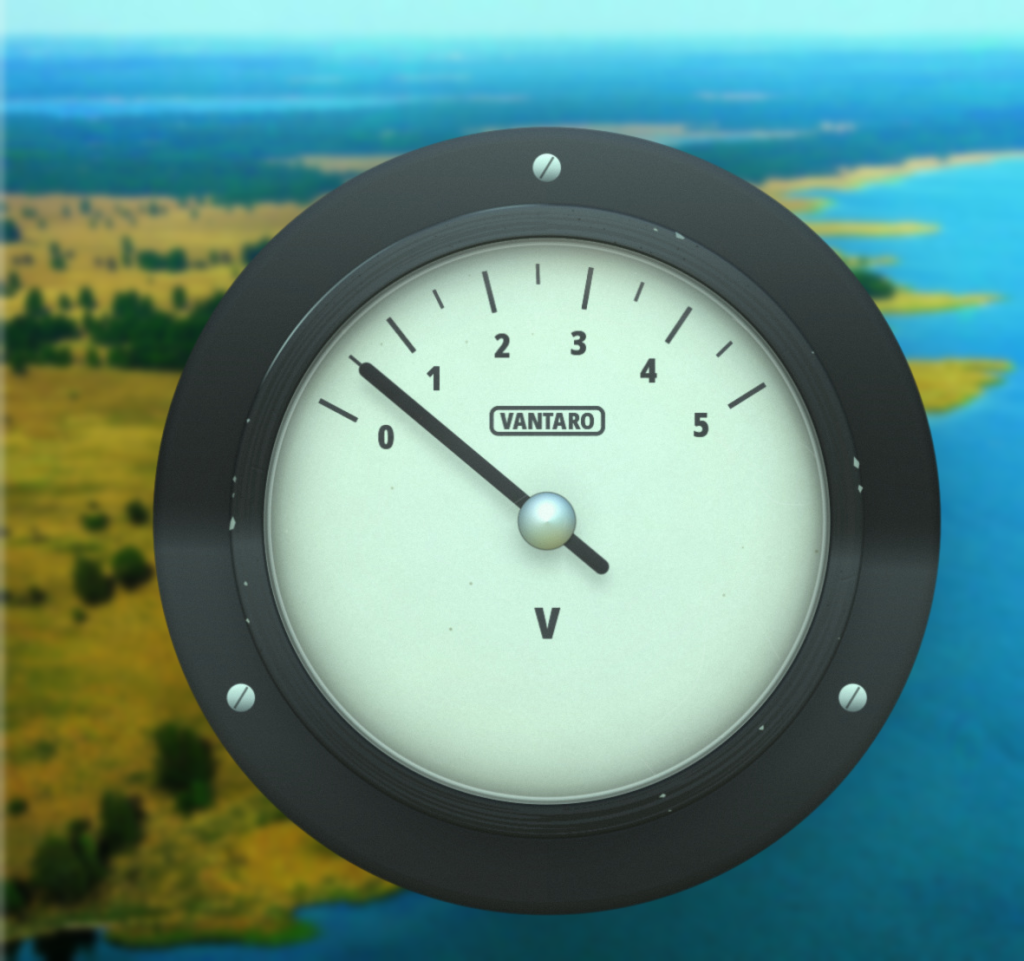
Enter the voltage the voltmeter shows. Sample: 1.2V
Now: 0.5V
